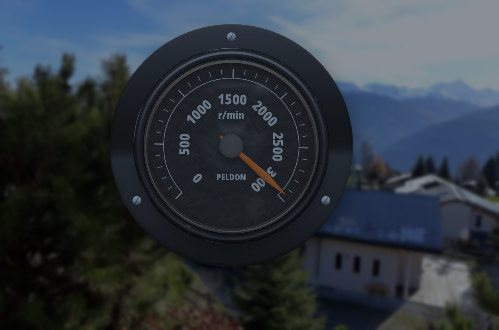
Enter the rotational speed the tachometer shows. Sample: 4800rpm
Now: 2950rpm
